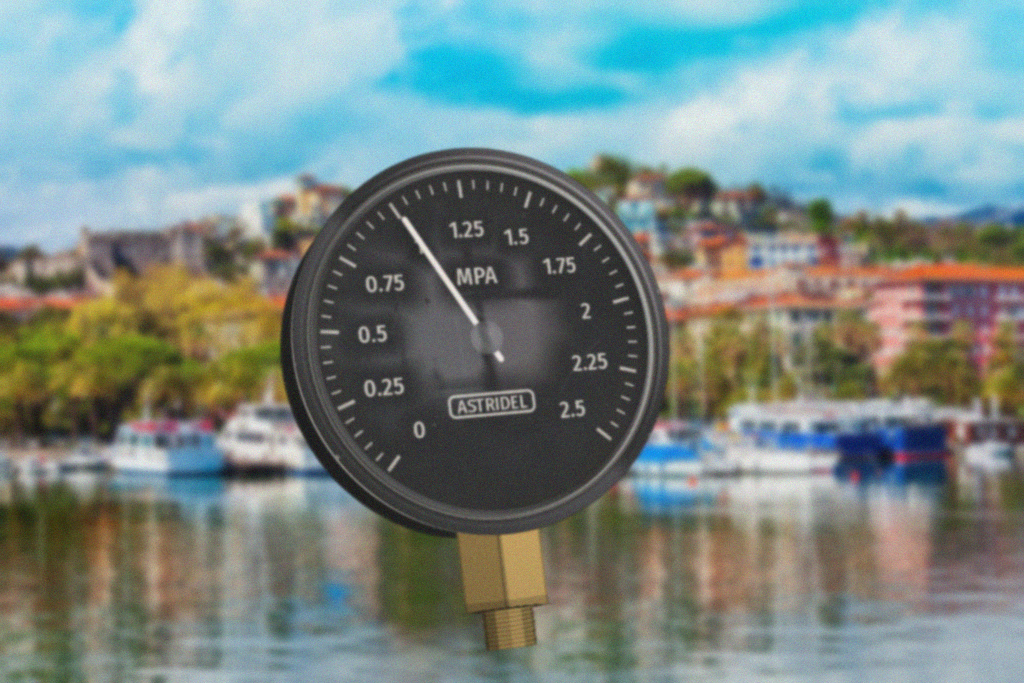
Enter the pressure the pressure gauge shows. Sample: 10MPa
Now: 1MPa
